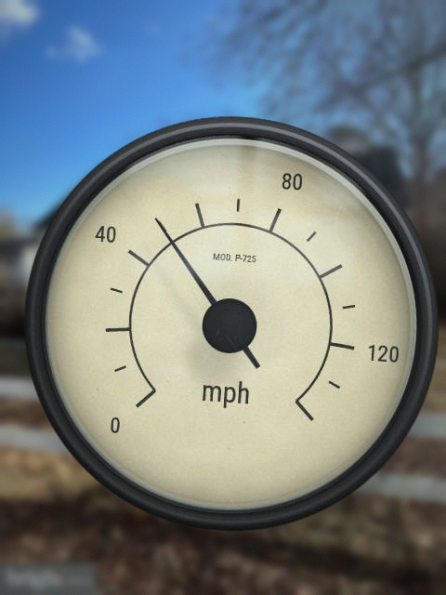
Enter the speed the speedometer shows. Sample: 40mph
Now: 50mph
